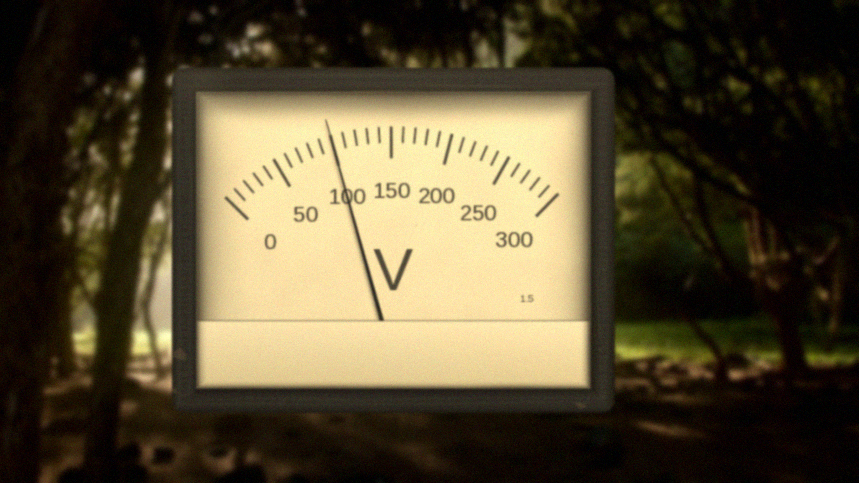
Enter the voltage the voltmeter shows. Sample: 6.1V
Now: 100V
